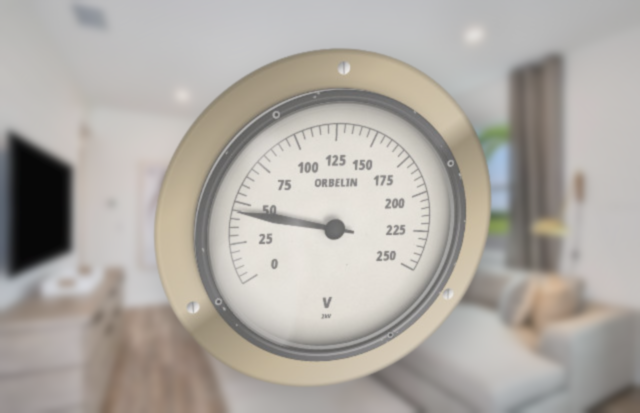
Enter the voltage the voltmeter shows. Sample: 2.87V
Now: 45V
